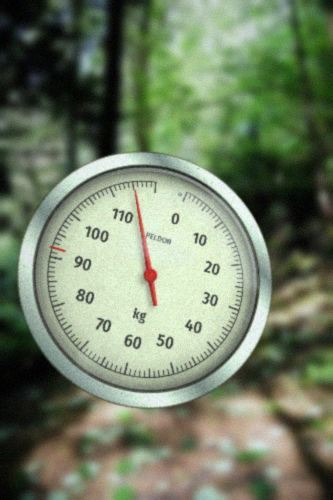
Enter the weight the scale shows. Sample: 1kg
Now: 115kg
